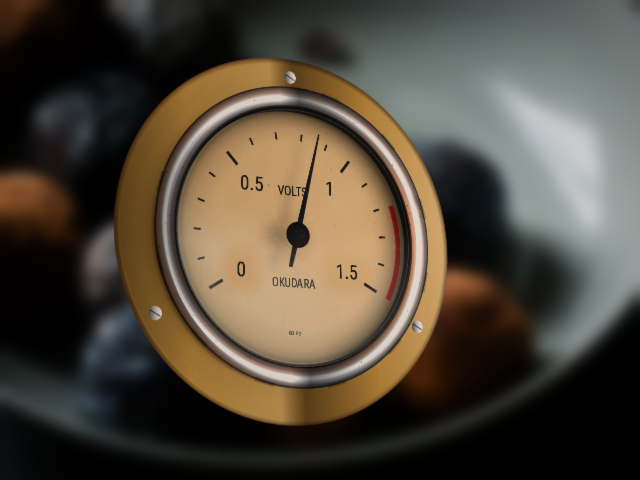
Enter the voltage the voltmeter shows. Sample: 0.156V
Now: 0.85V
